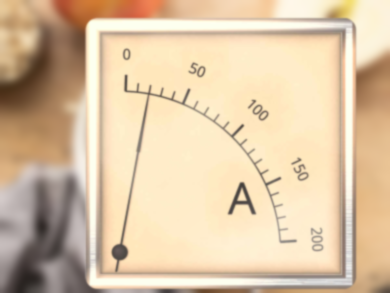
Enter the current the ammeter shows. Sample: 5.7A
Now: 20A
